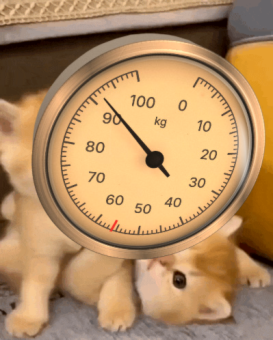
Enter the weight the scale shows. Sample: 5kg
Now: 92kg
